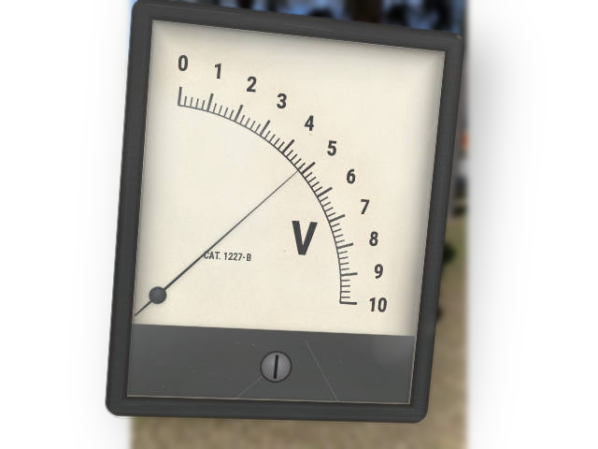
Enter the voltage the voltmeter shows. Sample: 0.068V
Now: 4.8V
